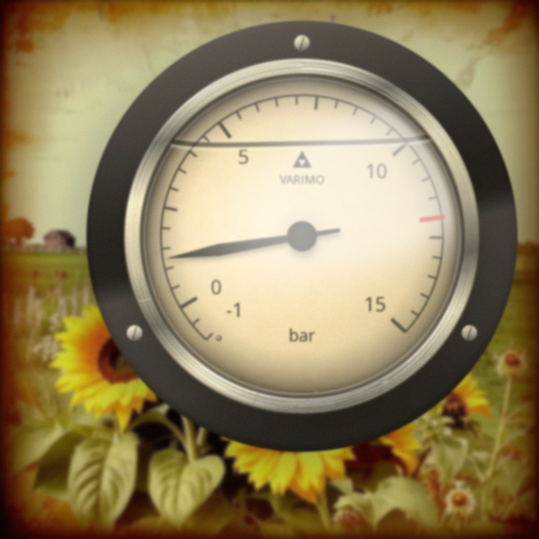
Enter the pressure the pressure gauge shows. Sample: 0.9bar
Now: 1.25bar
